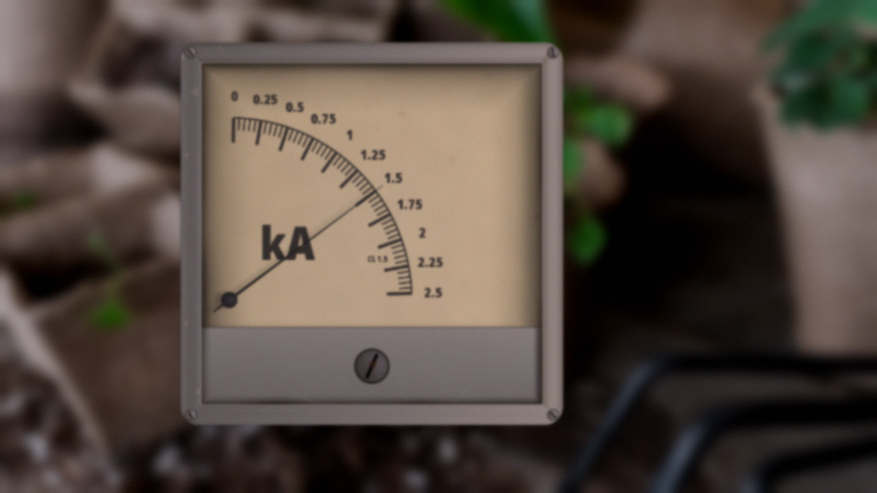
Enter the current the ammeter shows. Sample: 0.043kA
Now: 1.5kA
